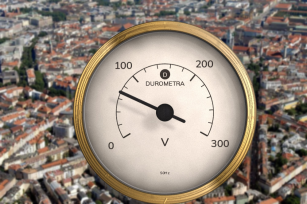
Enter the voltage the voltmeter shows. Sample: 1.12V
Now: 70V
